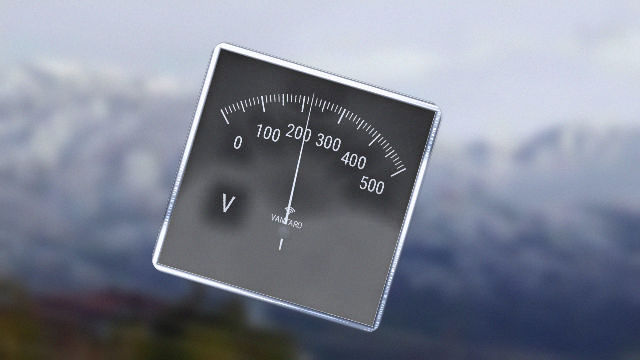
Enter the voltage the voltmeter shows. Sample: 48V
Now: 220V
